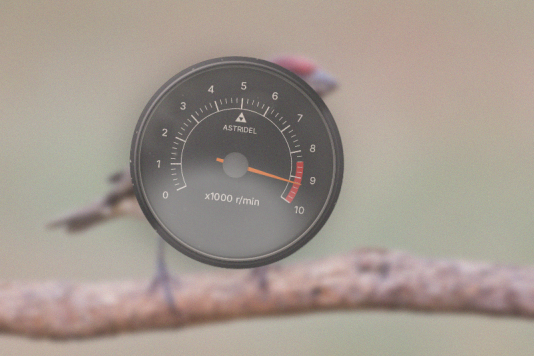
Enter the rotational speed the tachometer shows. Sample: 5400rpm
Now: 9200rpm
